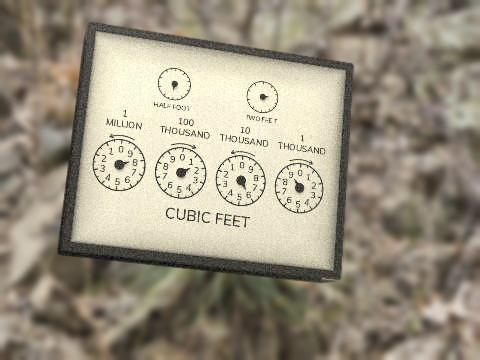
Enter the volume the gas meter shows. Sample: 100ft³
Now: 815900ft³
